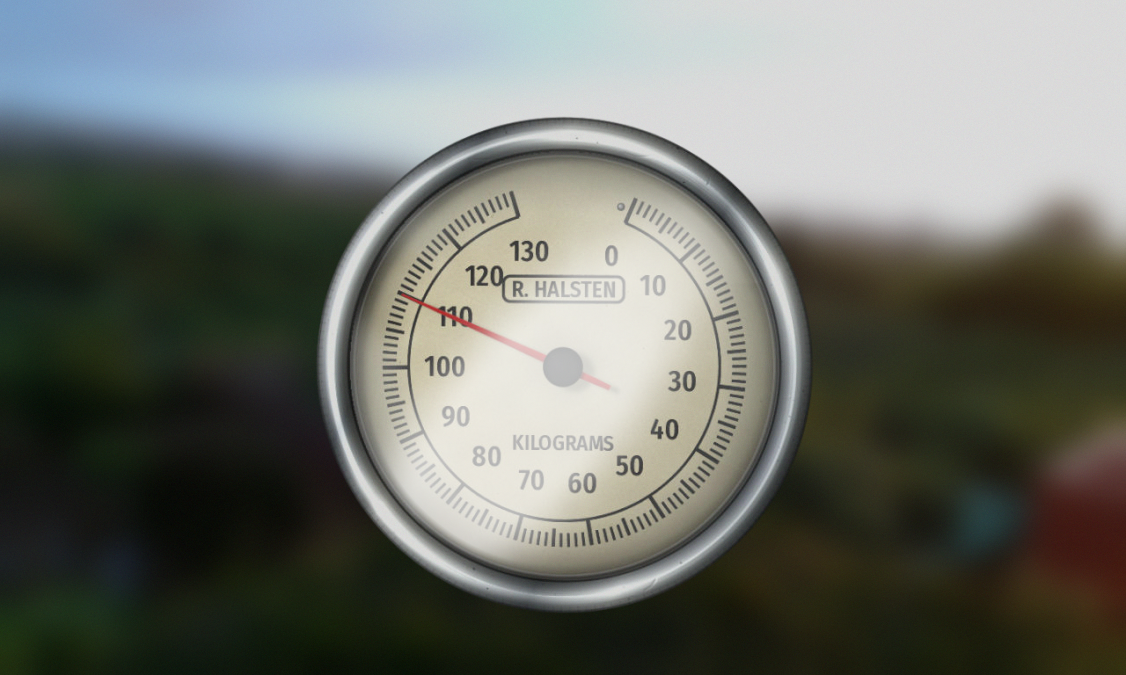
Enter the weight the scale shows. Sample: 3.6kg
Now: 110kg
